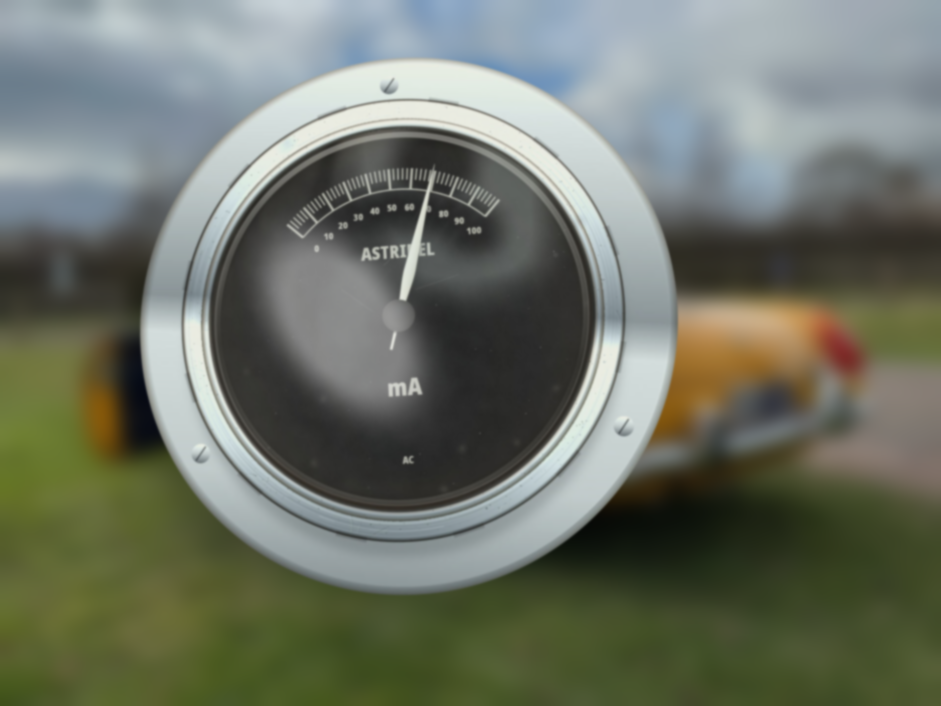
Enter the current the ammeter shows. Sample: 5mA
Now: 70mA
